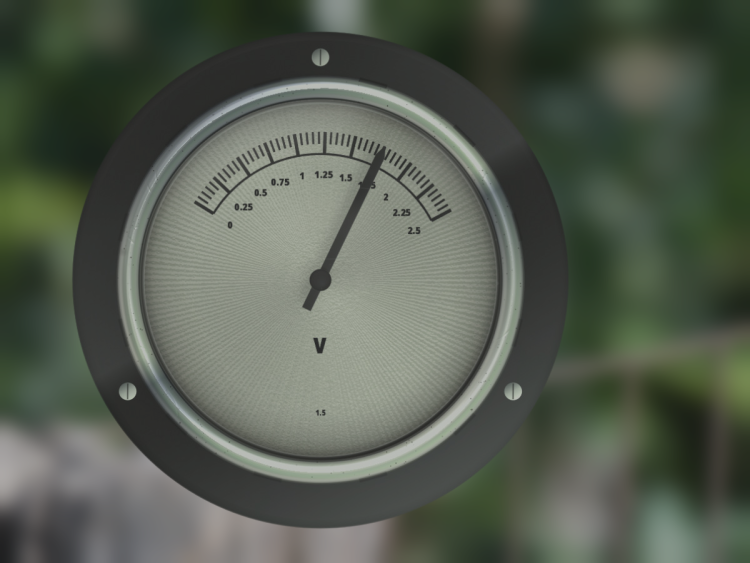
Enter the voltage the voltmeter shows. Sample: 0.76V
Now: 1.75V
